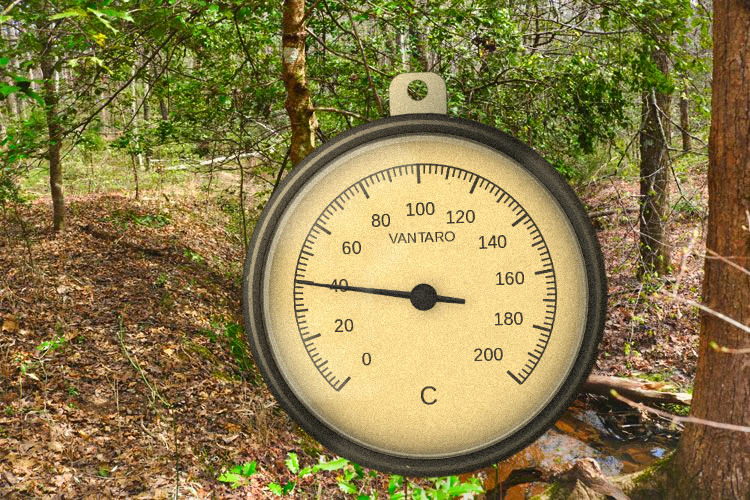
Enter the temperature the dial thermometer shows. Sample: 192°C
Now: 40°C
